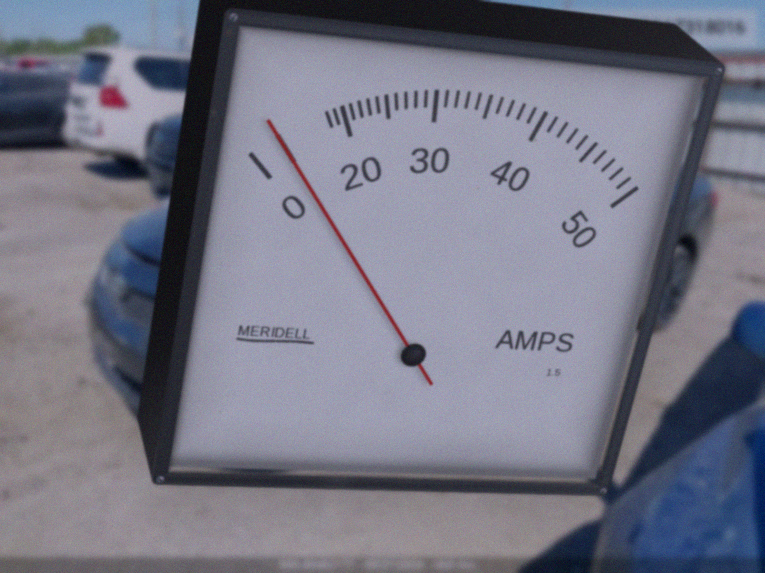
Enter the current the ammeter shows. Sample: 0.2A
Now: 10A
